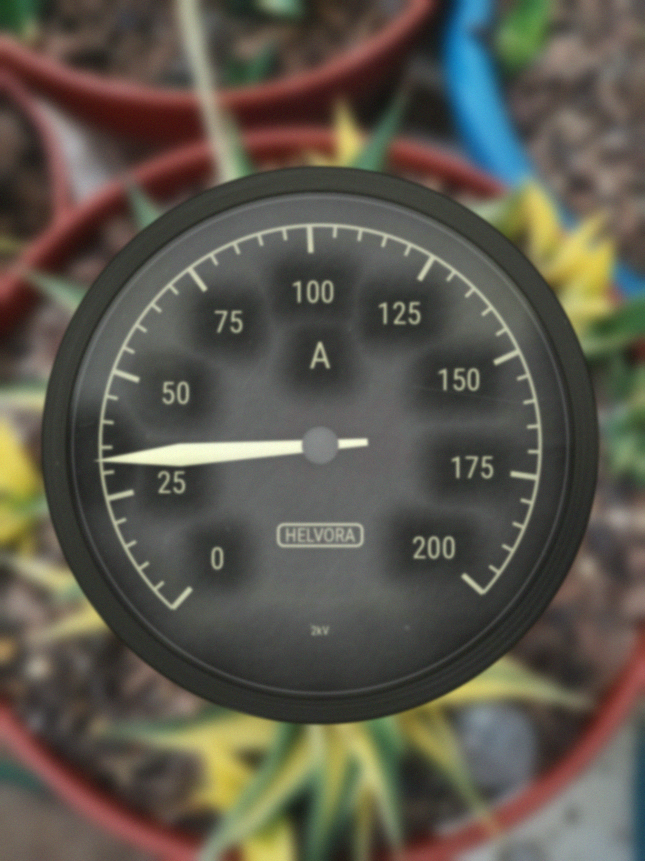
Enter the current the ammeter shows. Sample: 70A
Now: 32.5A
